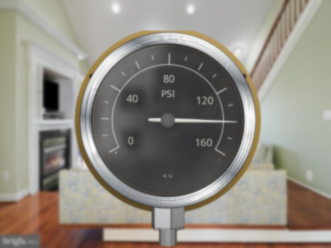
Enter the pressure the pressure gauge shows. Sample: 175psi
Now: 140psi
